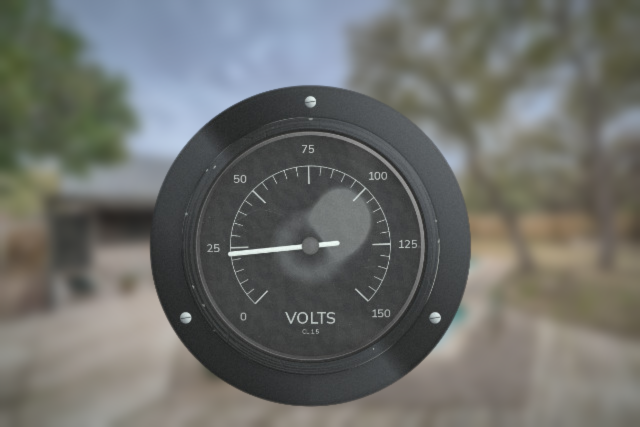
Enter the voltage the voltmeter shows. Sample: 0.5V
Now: 22.5V
